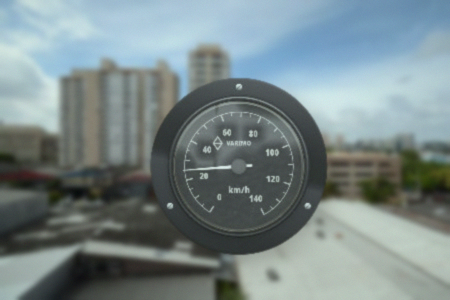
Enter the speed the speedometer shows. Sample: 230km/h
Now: 25km/h
